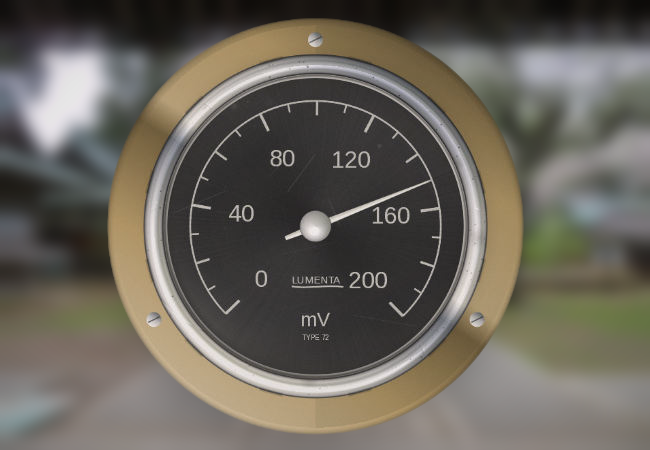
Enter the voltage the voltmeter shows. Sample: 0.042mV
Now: 150mV
